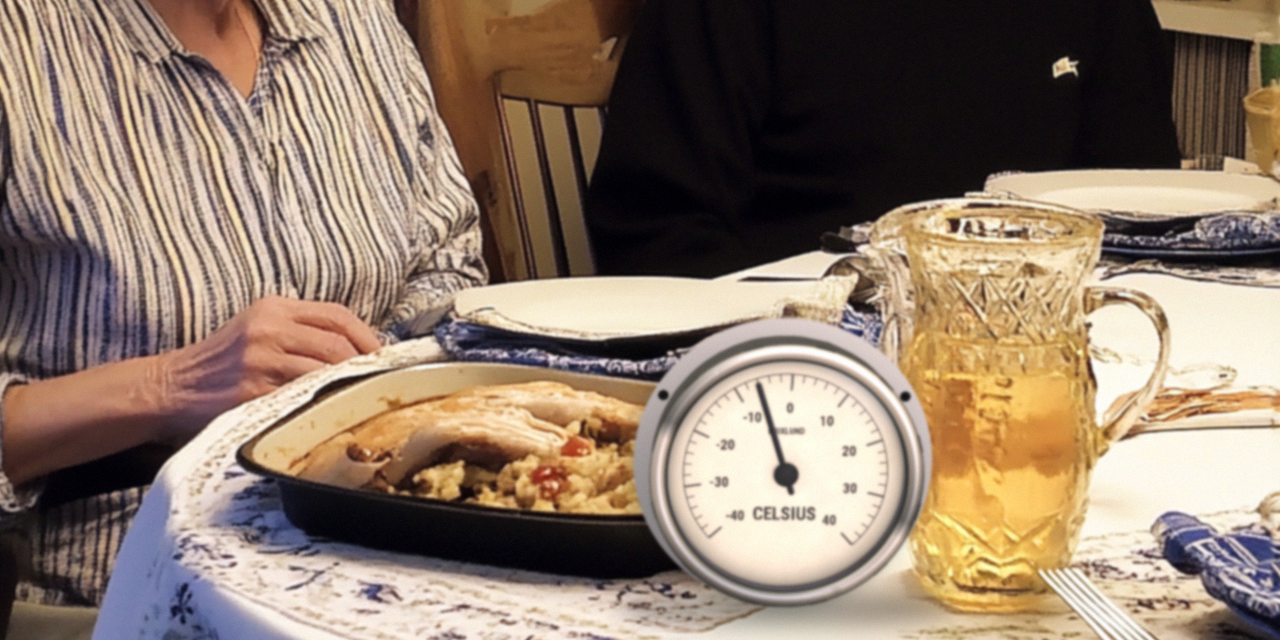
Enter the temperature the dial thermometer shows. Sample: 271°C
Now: -6°C
